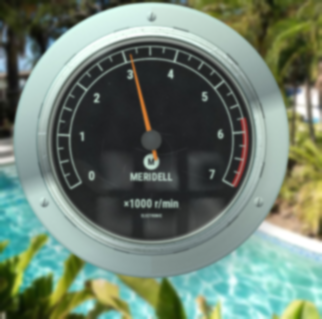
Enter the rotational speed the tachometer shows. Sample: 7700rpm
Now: 3125rpm
